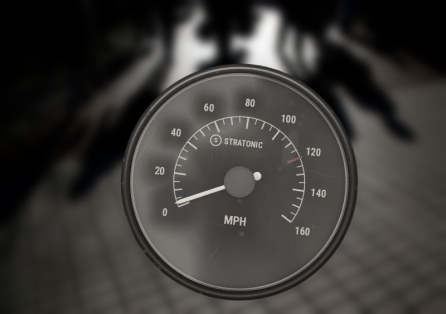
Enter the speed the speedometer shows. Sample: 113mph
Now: 2.5mph
